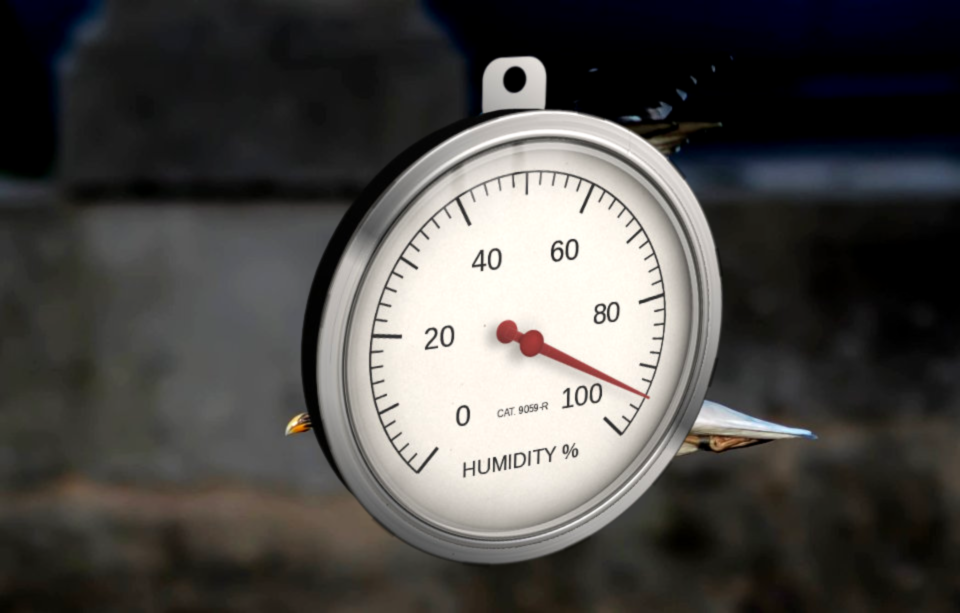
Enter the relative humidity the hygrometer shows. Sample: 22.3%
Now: 94%
